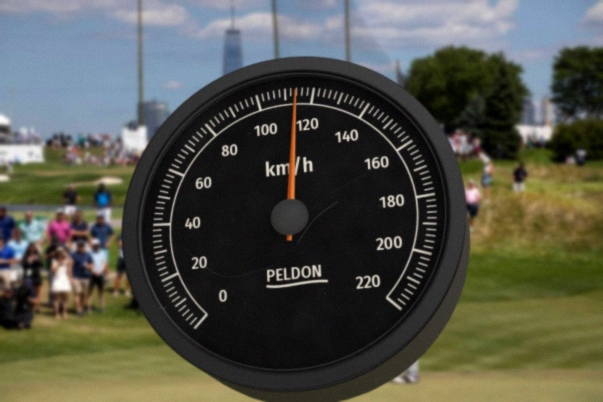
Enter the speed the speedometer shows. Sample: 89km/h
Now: 114km/h
